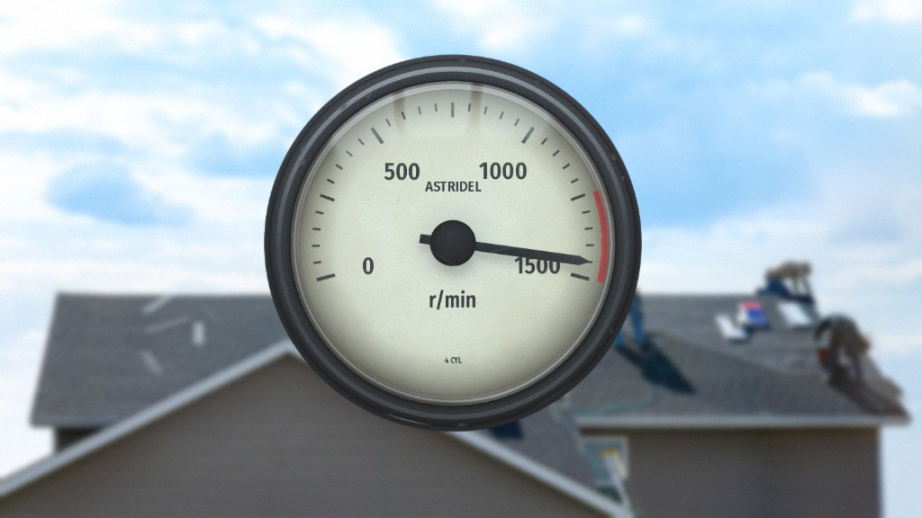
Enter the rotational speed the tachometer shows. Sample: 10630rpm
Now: 1450rpm
